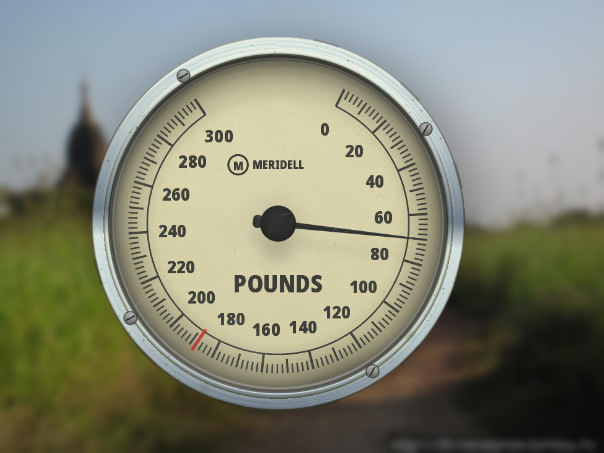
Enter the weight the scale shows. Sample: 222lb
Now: 70lb
